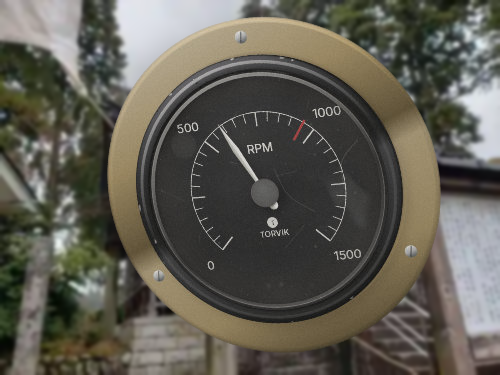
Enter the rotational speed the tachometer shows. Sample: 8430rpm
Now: 600rpm
